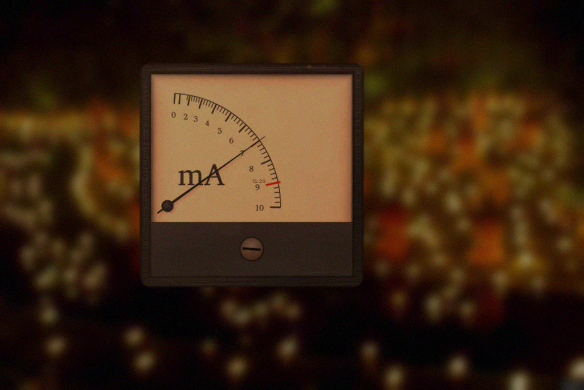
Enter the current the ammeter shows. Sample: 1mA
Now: 7mA
